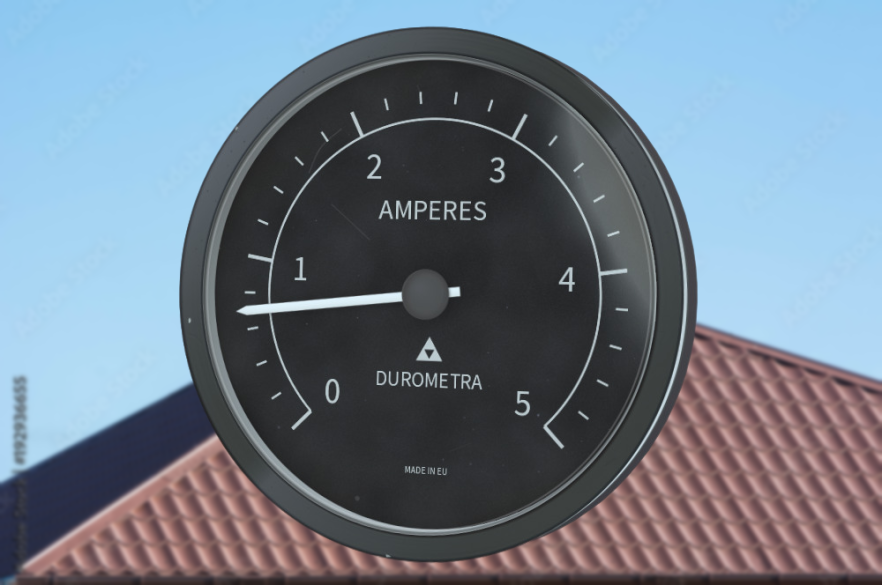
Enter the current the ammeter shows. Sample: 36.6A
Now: 0.7A
